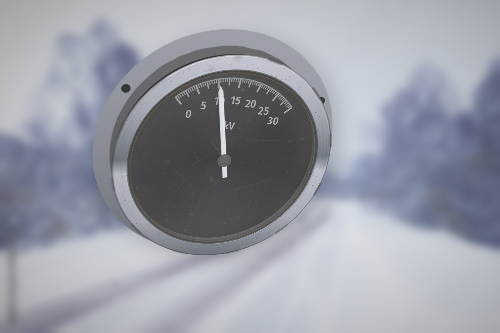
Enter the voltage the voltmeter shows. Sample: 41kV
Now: 10kV
